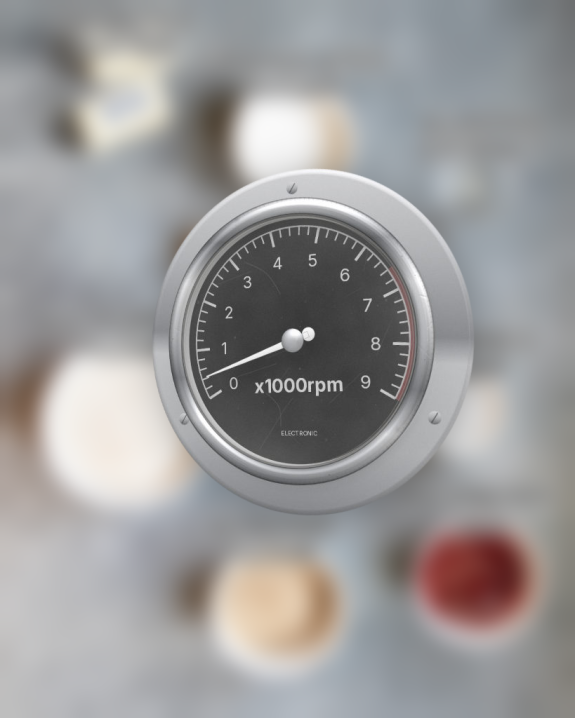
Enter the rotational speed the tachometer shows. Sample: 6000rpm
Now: 400rpm
